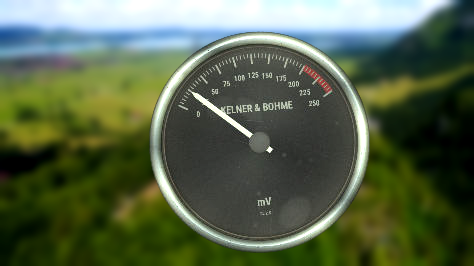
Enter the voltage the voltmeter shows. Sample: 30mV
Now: 25mV
